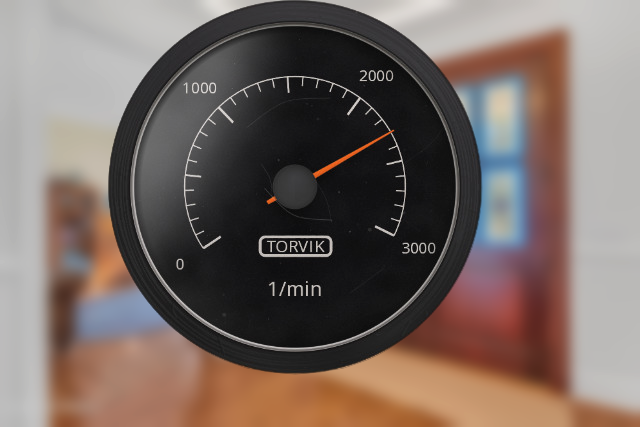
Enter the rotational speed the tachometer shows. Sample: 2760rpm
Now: 2300rpm
